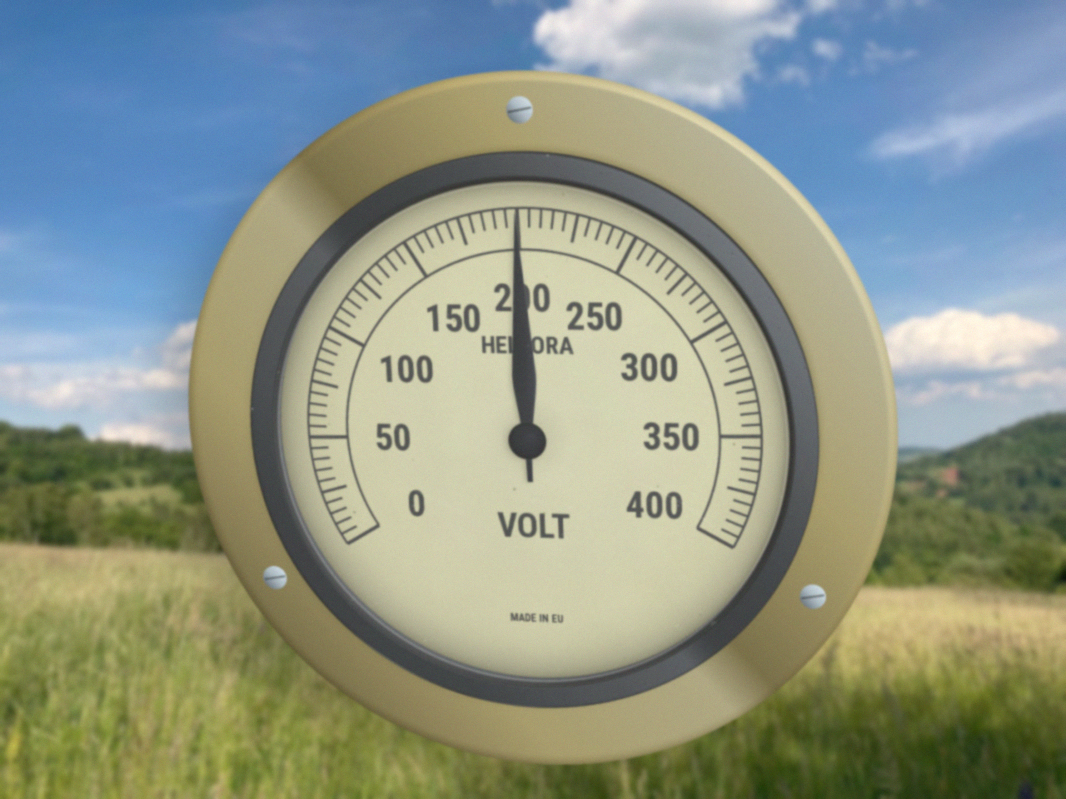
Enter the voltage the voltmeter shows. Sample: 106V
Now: 200V
